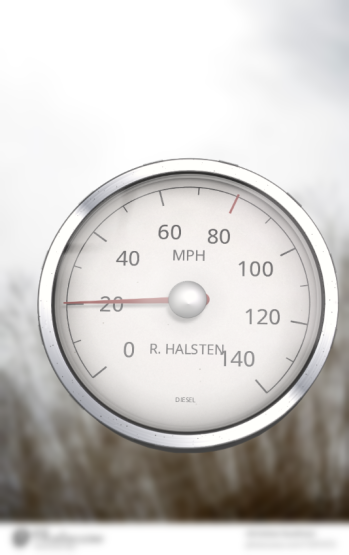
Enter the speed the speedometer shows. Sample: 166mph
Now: 20mph
